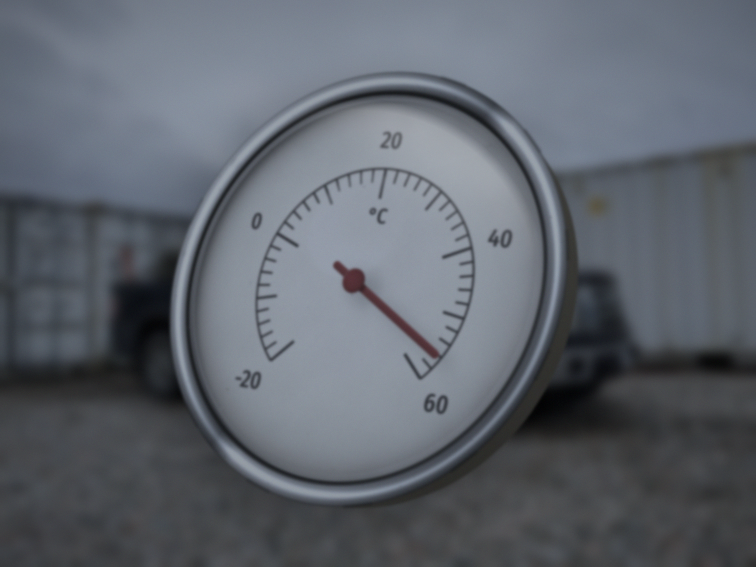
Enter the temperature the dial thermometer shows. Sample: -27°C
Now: 56°C
